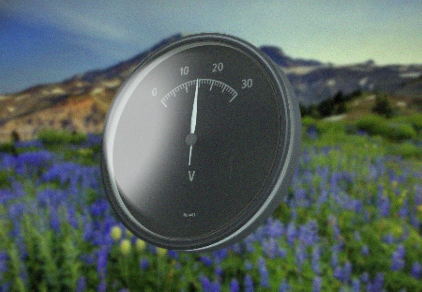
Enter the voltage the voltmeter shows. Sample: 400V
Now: 15V
